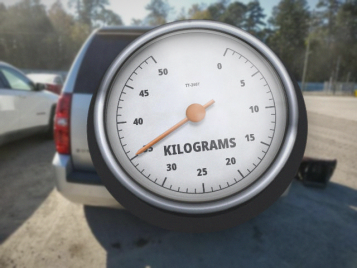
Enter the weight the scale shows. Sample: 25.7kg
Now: 35kg
